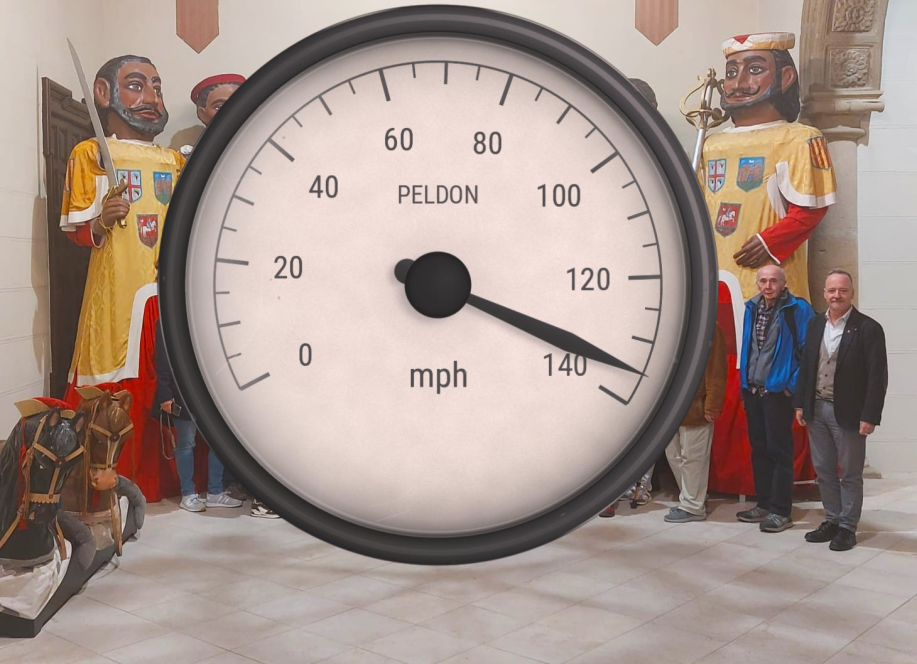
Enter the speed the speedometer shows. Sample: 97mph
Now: 135mph
